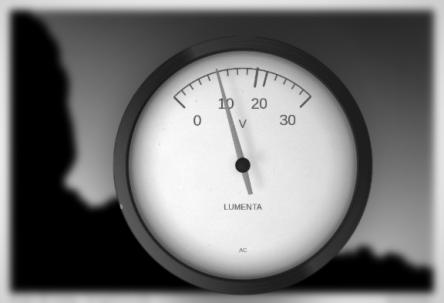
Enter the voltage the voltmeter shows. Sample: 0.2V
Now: 10V
